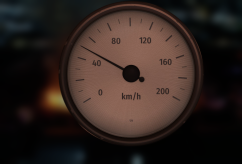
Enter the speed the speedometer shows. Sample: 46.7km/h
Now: 50km/h
